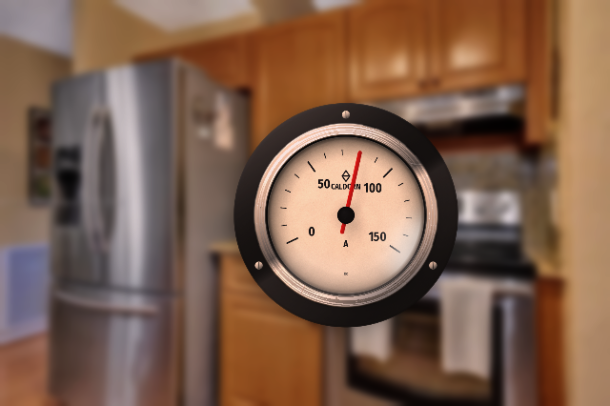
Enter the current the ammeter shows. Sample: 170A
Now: 80A
